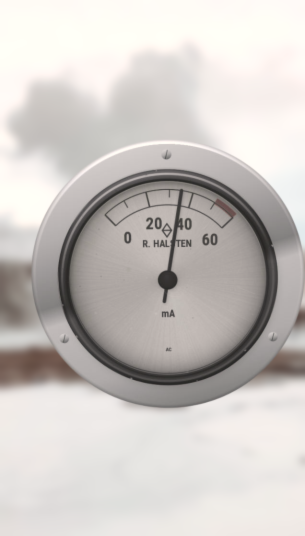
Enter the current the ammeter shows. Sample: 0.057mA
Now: 35mA
